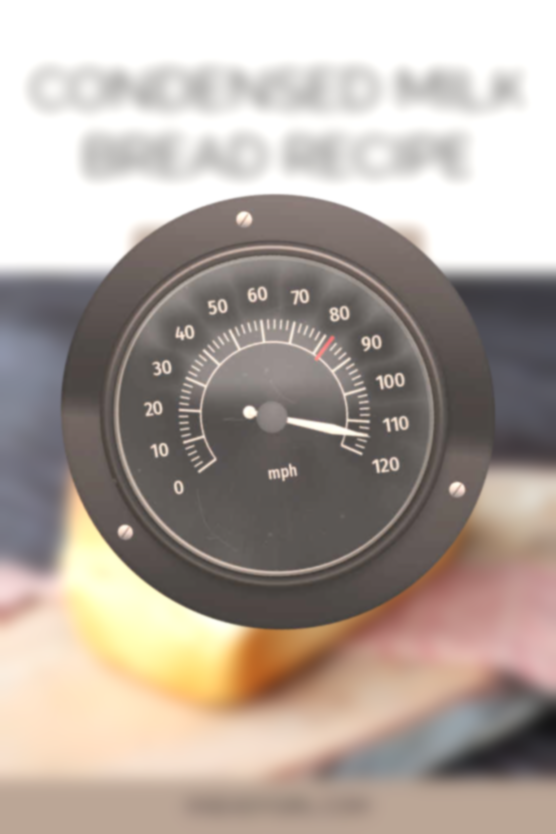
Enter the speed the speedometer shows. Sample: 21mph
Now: 114mph
